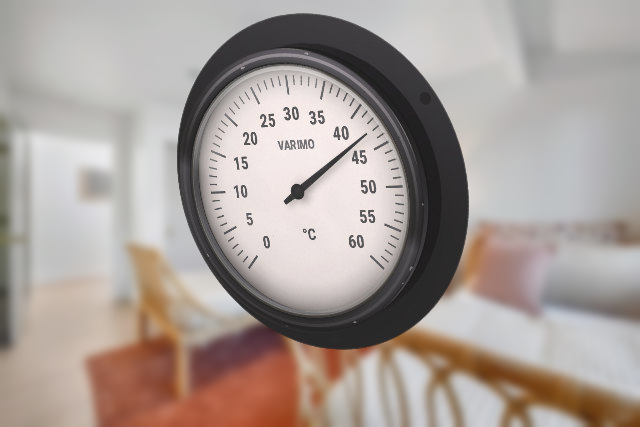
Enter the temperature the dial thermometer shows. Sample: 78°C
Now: 43°C
